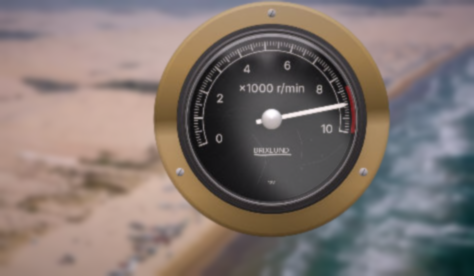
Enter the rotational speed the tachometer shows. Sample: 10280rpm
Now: 9000rpm
